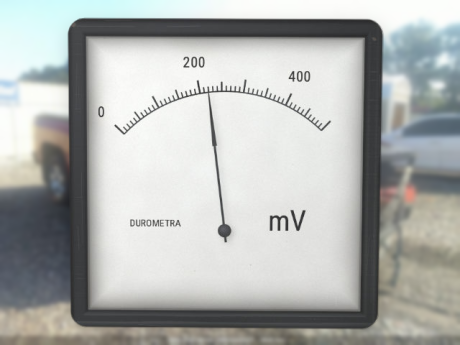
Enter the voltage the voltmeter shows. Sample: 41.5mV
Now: 220mV
